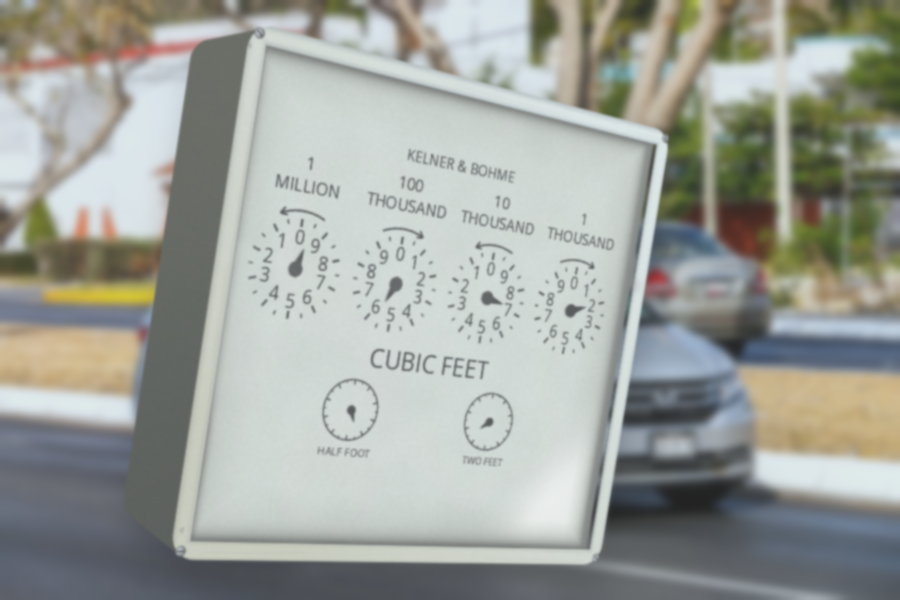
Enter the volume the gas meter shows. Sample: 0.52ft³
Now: 957200ft³
